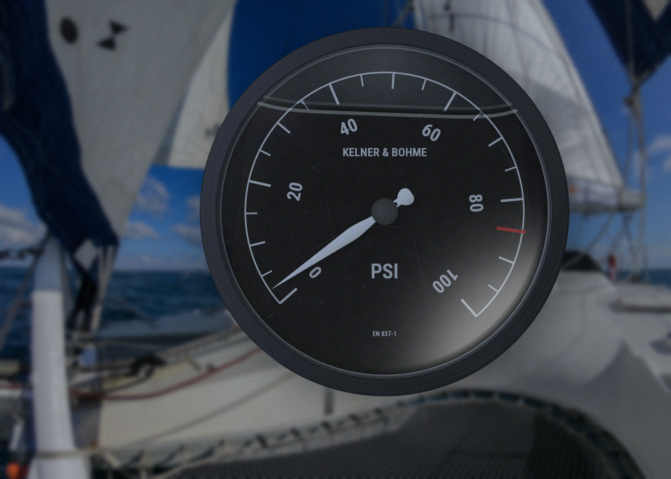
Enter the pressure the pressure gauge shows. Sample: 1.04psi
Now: 2.5psi
